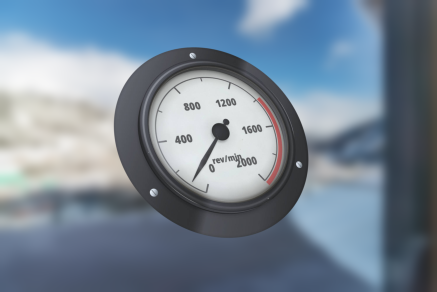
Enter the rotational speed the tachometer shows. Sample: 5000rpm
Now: 100rpm
